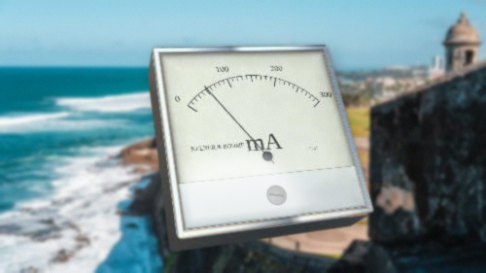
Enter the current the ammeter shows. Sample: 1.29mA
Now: 50mA
